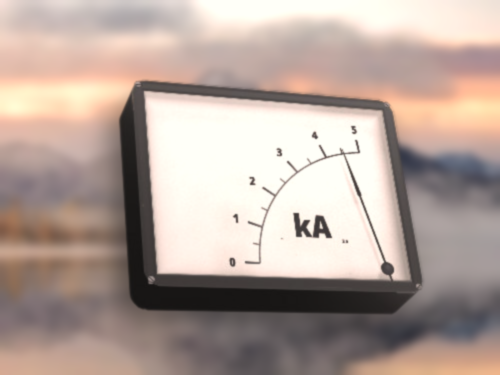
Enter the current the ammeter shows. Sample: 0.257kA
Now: 4.5kA
